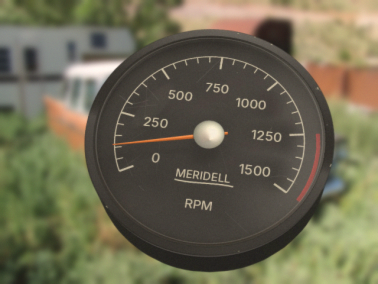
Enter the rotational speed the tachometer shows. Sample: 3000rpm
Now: 100rpm
